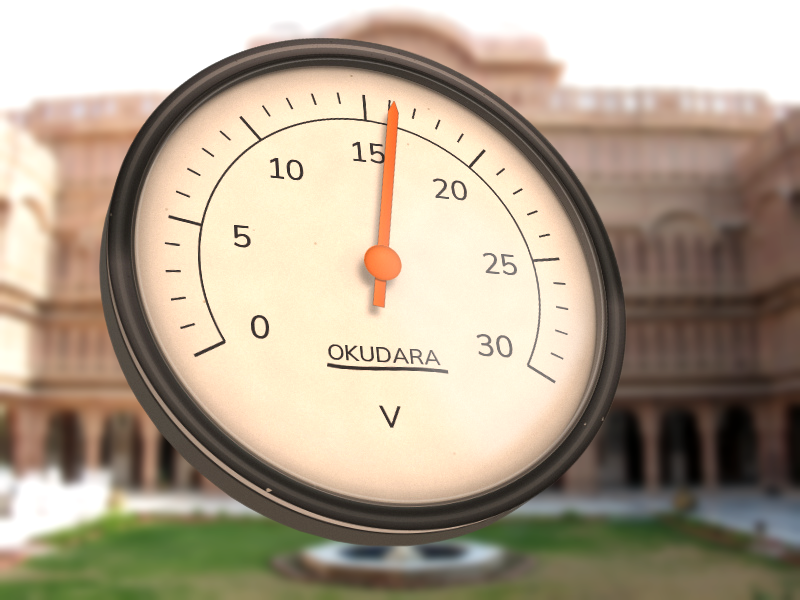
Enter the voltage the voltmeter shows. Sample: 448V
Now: 16V
